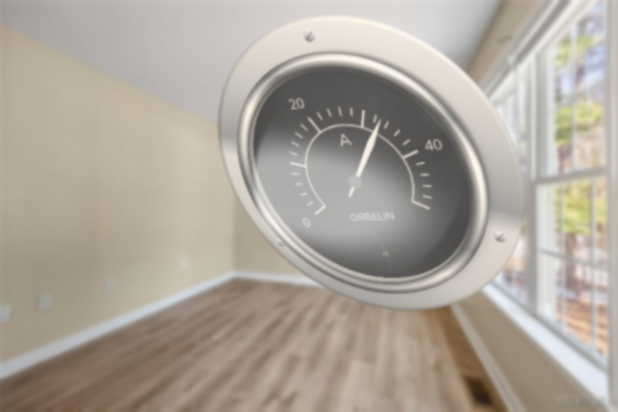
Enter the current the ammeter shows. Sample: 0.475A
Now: 33A
